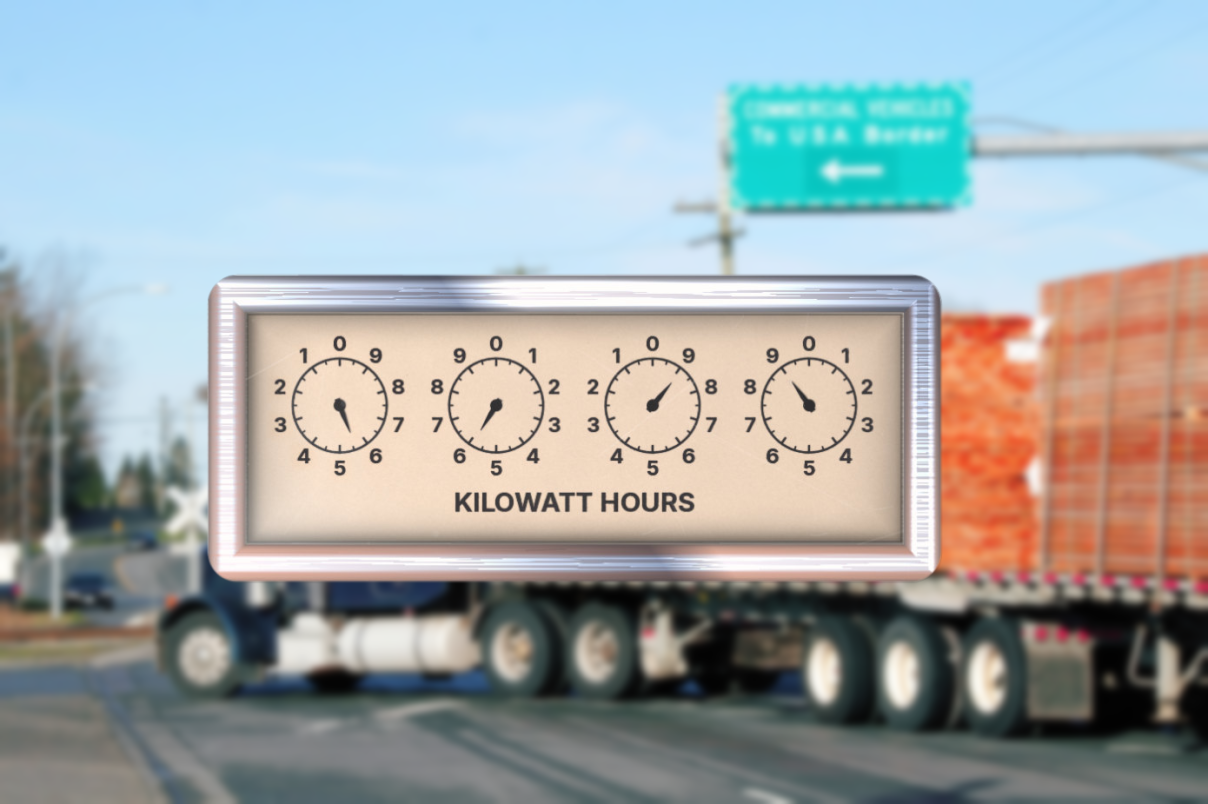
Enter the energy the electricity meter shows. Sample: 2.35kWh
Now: 5589kWh
